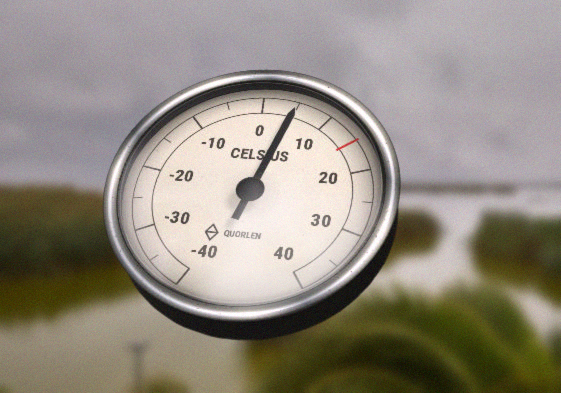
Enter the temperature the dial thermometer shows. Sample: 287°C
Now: 5°C
